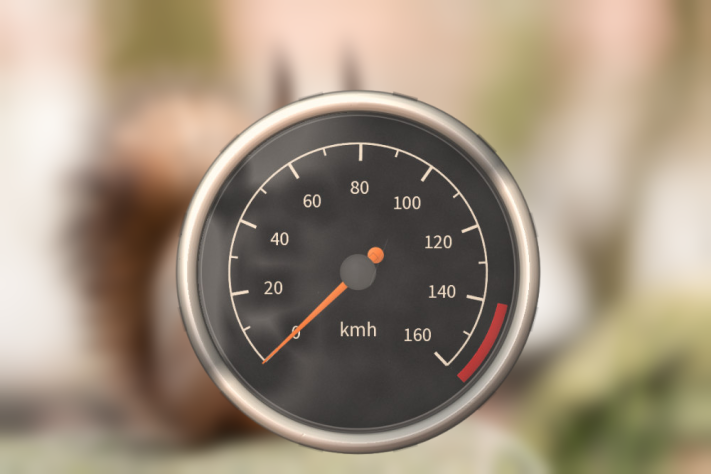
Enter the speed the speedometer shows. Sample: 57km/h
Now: 0km/h
